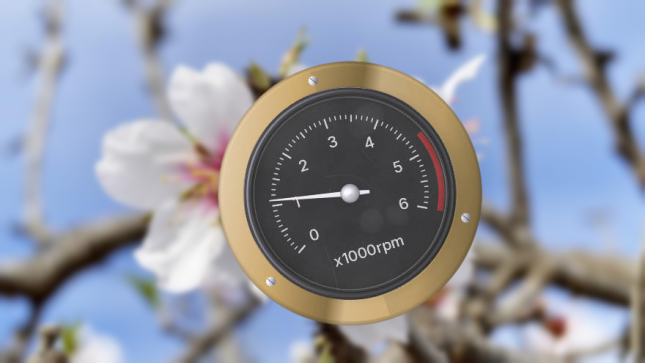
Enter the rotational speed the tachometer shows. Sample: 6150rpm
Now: 1100rpm
